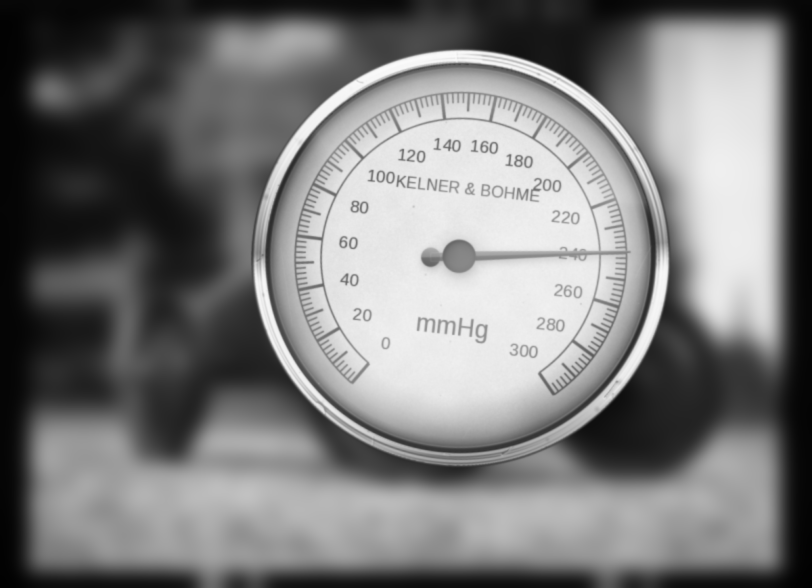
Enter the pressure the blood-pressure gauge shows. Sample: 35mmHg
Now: 240mmHg
